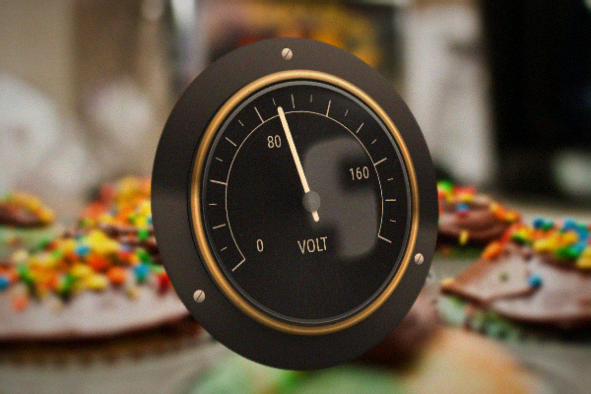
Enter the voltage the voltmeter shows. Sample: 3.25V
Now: 90V
